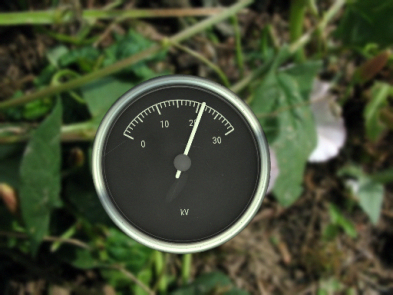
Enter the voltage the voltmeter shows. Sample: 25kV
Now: 21kV
